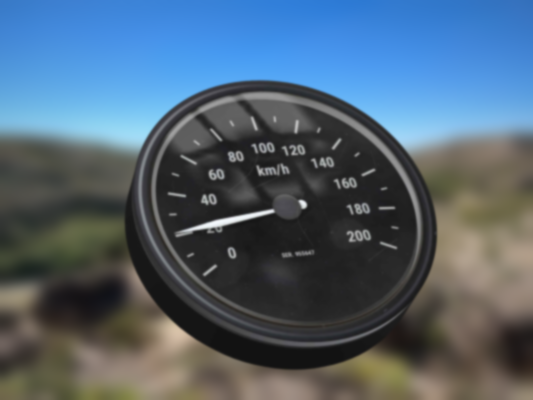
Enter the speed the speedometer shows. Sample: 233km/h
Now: 20km/h
